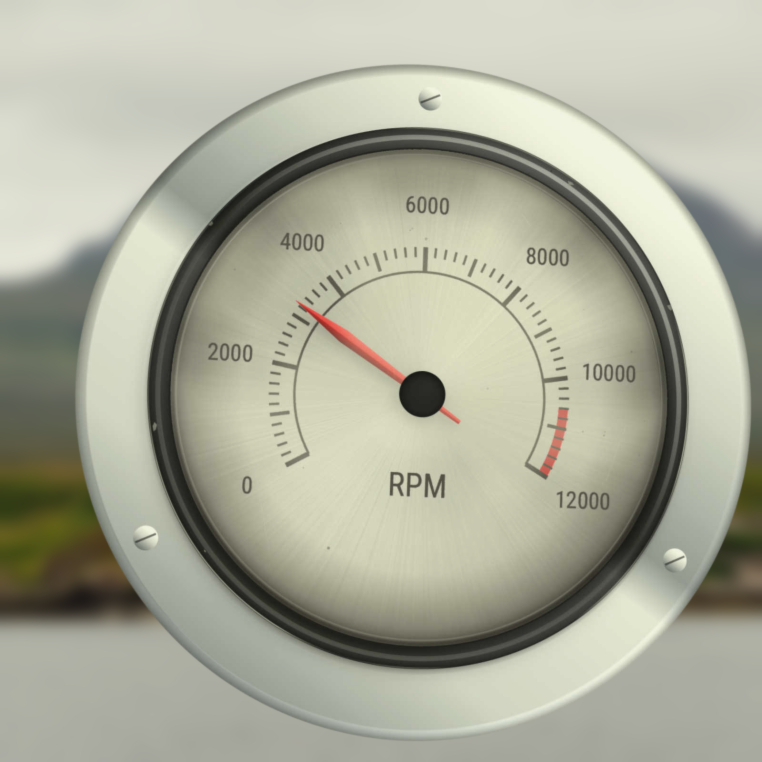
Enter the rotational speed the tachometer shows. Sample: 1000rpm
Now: 3200rpm
